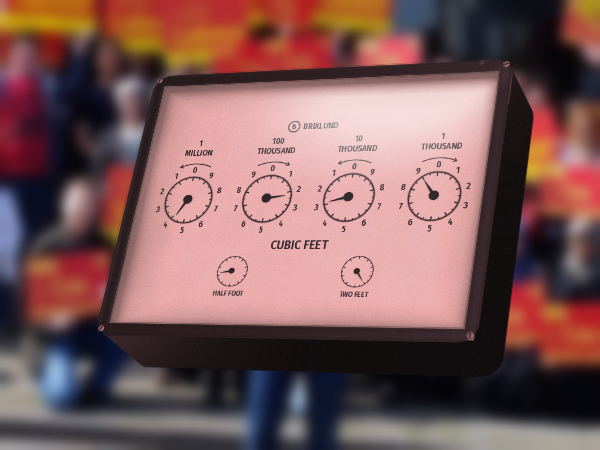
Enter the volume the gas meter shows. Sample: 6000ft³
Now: 422900ft³
